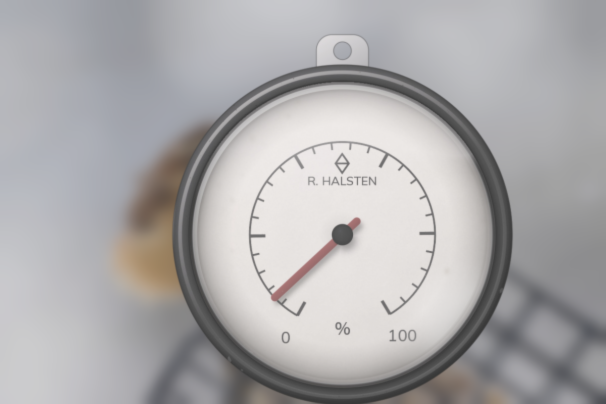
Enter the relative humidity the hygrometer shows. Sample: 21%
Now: 6%
